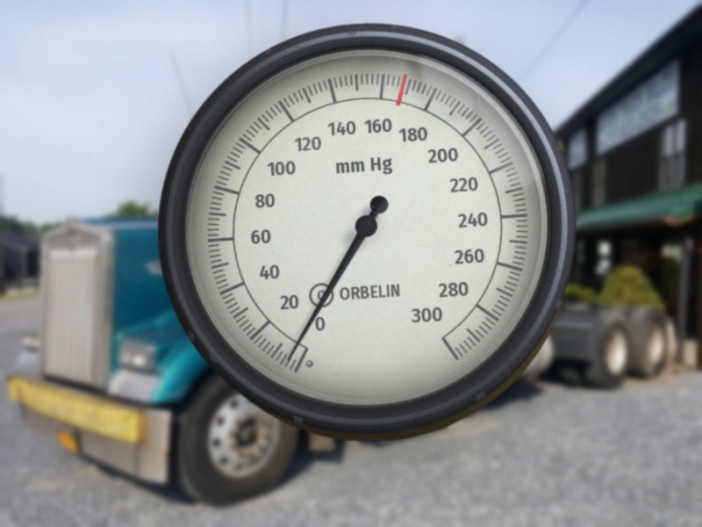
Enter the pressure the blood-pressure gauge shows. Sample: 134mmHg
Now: 4mmHg
